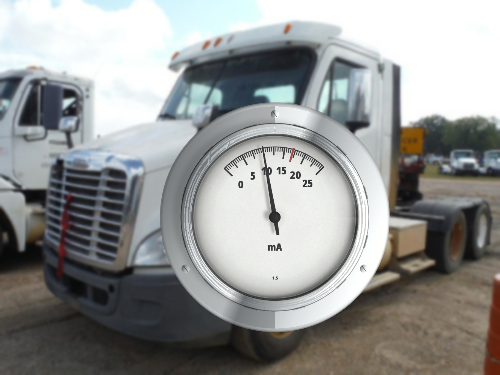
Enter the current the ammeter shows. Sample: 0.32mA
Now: 10mA
